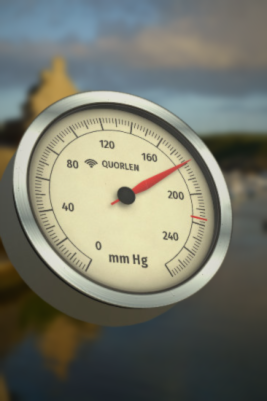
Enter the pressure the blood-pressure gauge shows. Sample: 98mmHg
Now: 180mmHg
